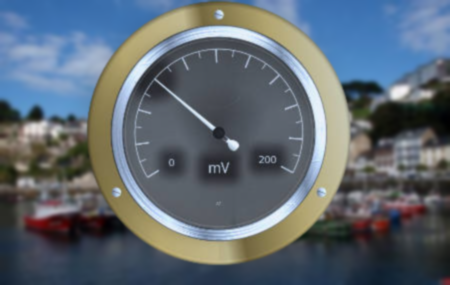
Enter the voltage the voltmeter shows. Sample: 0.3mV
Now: 60mV
